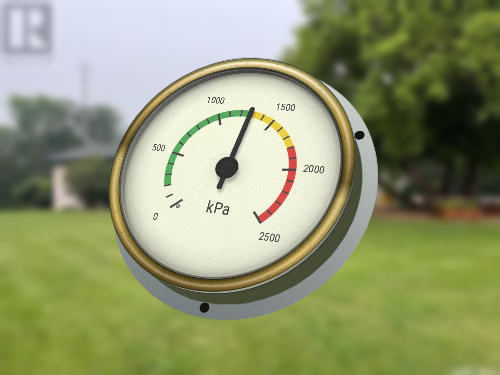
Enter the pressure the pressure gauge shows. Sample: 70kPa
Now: 1300kPa
